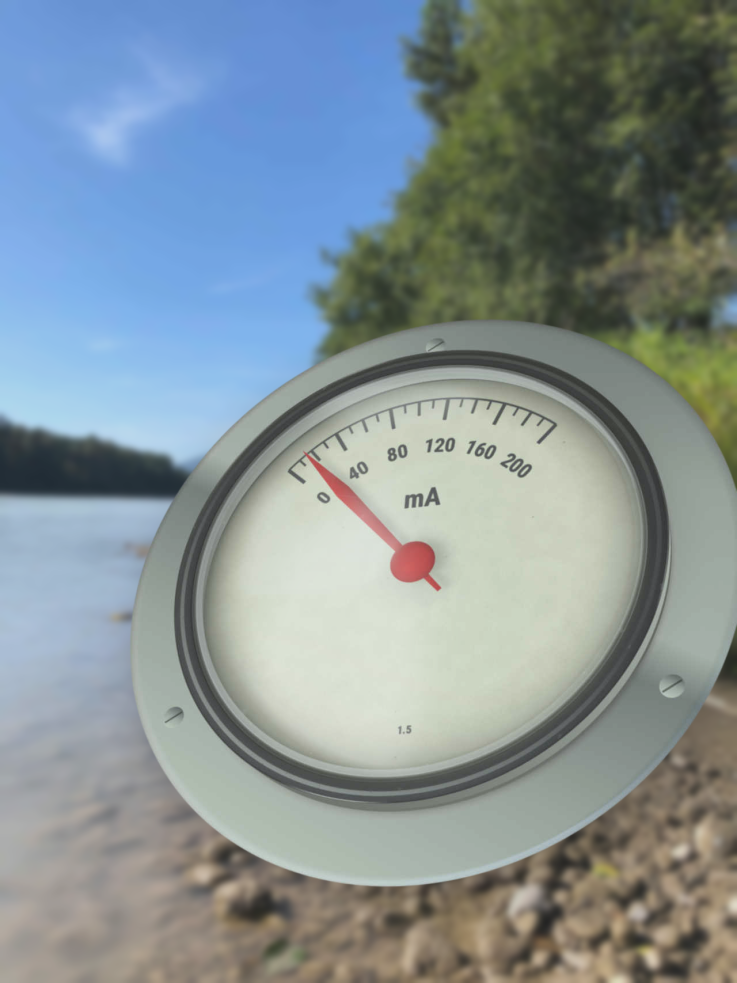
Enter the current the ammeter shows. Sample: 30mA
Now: 15mA
